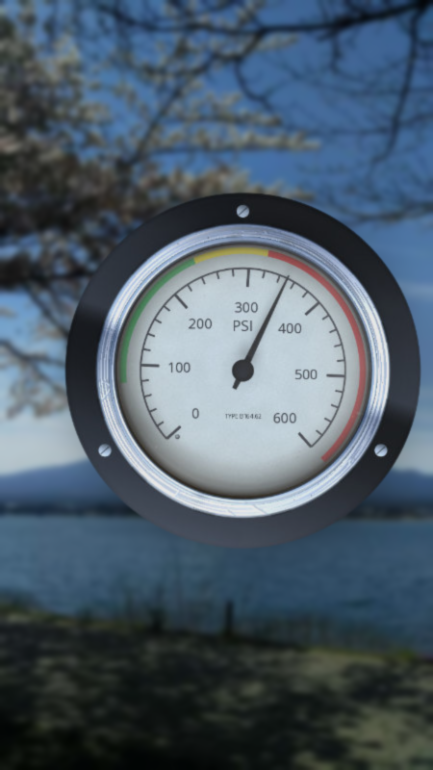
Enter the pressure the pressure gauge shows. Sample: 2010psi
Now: 350psi
